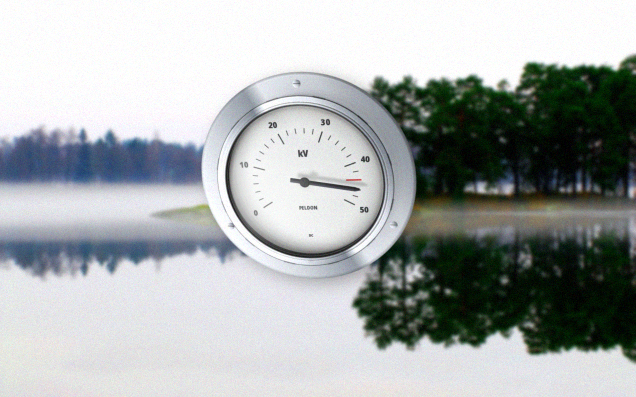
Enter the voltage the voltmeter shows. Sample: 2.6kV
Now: 46kV
